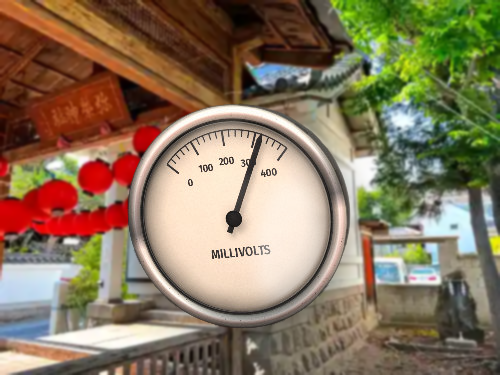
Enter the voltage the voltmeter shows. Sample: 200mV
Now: 320mV
